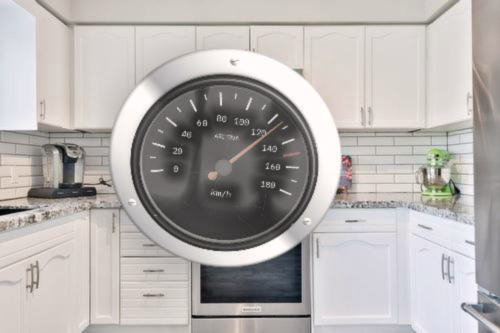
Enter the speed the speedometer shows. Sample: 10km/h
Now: 125km/h
